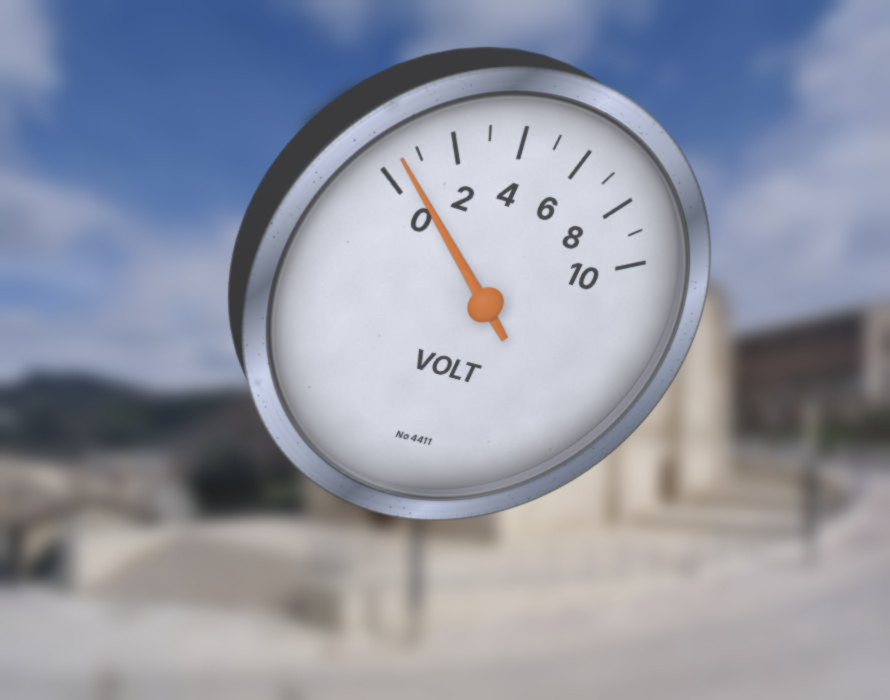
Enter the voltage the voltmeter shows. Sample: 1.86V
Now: 0.5V
